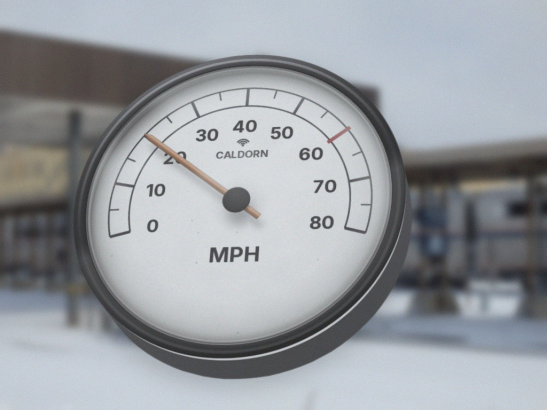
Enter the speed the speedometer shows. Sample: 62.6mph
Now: 20mph
